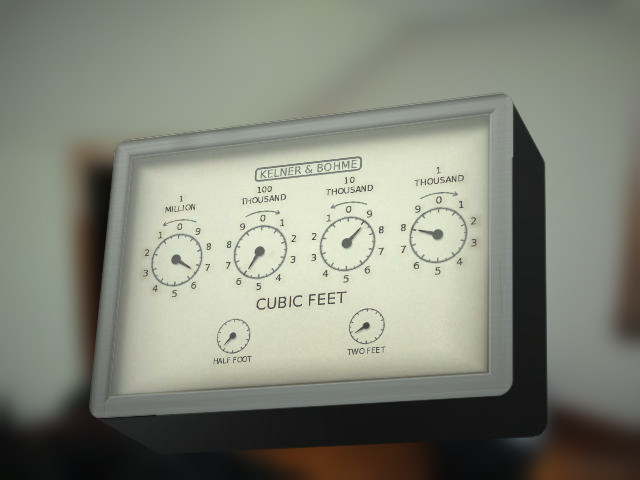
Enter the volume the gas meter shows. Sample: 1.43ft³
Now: 658800ft³
